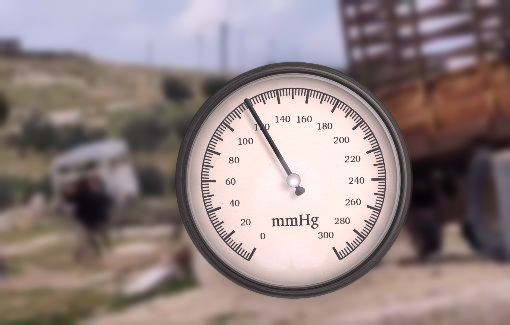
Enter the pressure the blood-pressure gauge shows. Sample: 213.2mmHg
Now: 120mmHg
